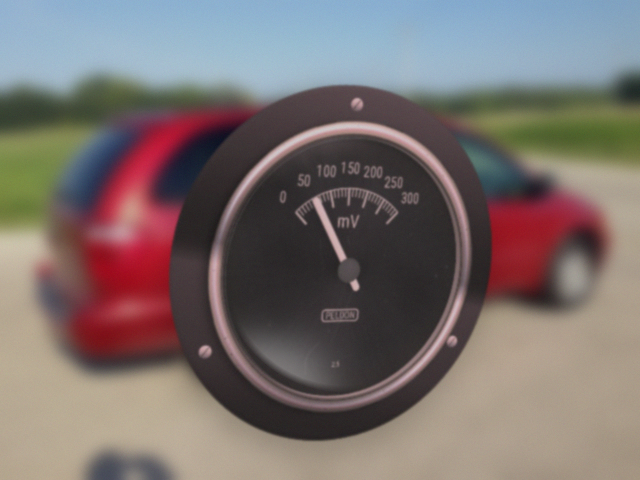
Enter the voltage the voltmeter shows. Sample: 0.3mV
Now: 50mV
